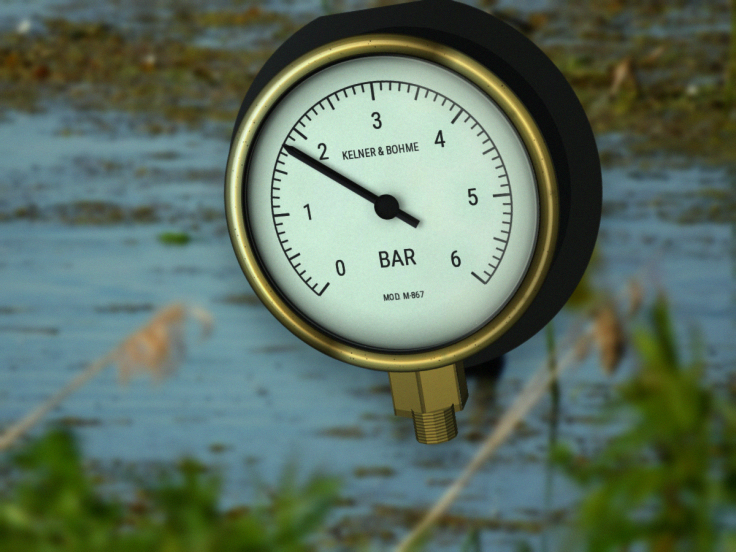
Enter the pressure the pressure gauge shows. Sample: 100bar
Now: 1.8bar
